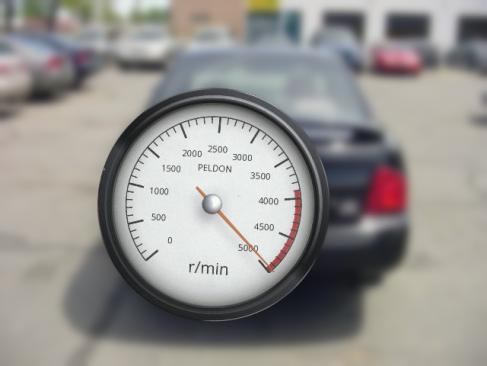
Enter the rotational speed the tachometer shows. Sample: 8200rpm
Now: 4950rpm
